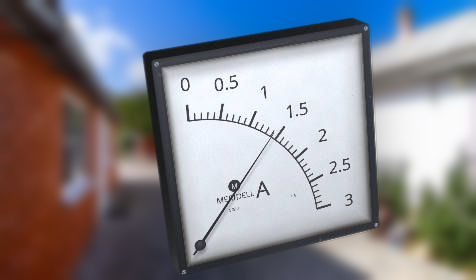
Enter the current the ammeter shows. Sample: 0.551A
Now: 1.4A
